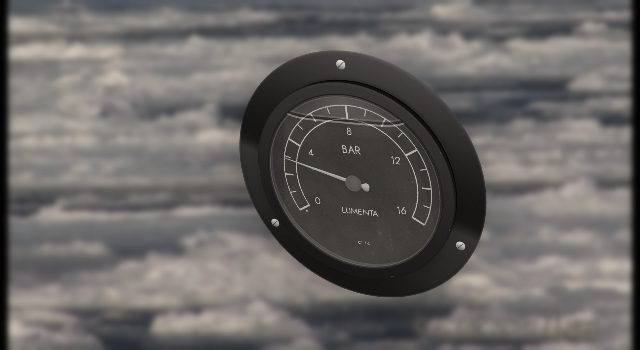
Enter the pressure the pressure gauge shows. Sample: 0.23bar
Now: 3bar
